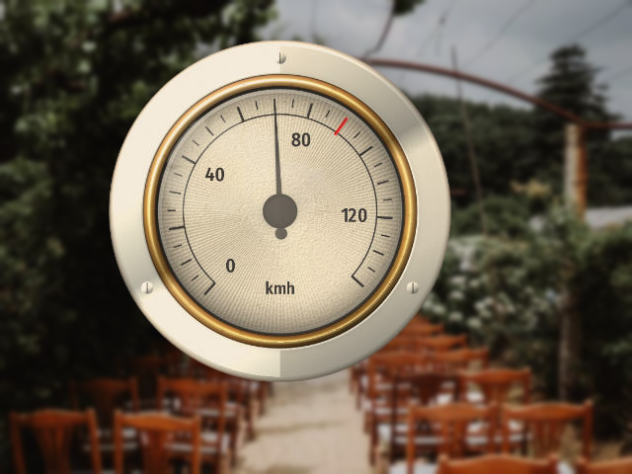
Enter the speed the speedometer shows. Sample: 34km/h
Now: 70km/h
